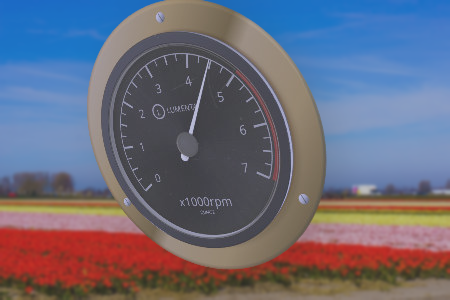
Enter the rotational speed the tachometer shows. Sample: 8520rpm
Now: 4500rpm
